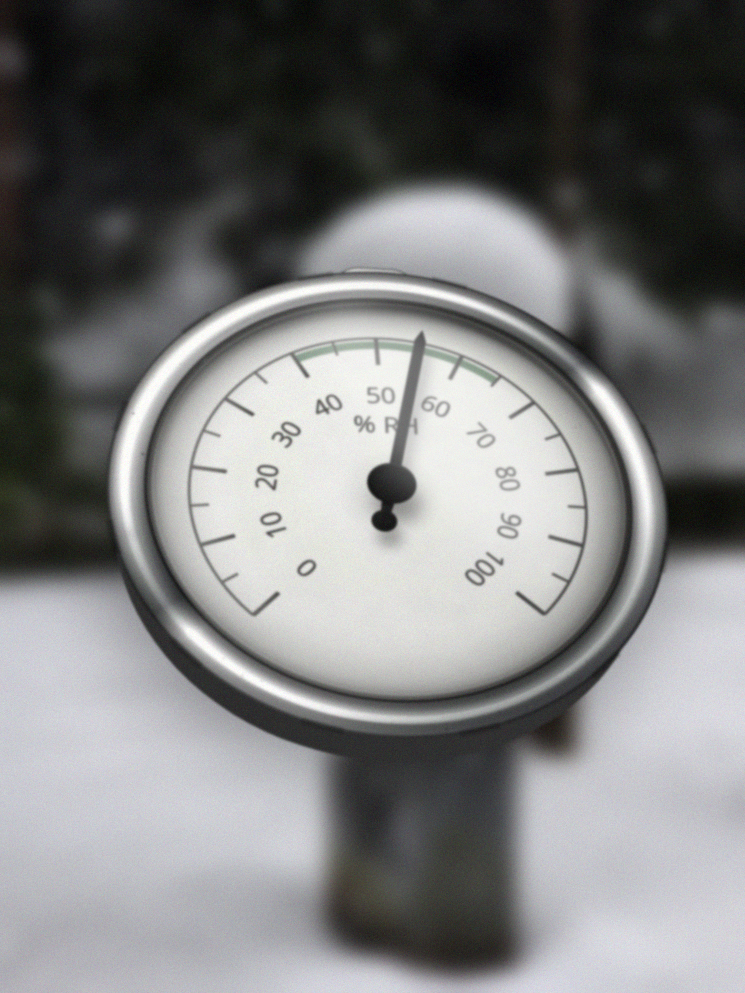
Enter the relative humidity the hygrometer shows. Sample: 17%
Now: 55%
